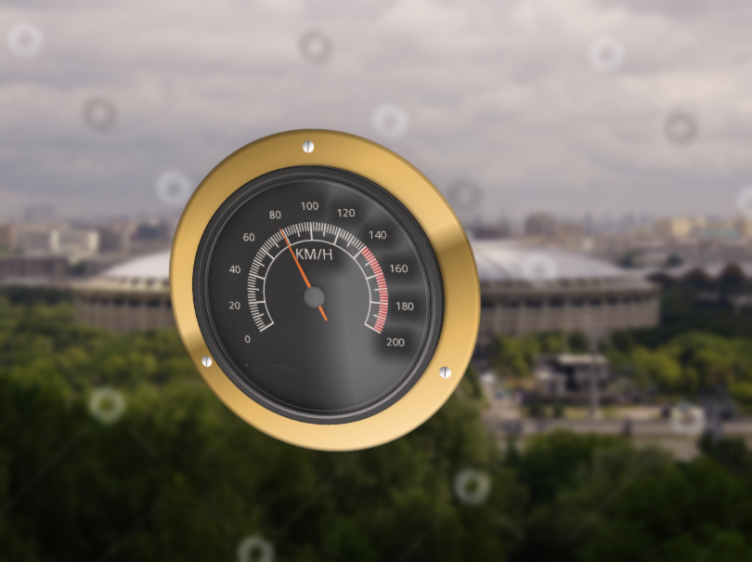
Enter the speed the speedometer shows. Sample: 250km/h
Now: 80km/h
